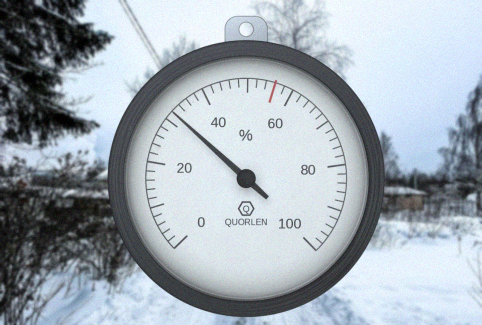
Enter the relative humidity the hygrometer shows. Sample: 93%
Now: 32%
